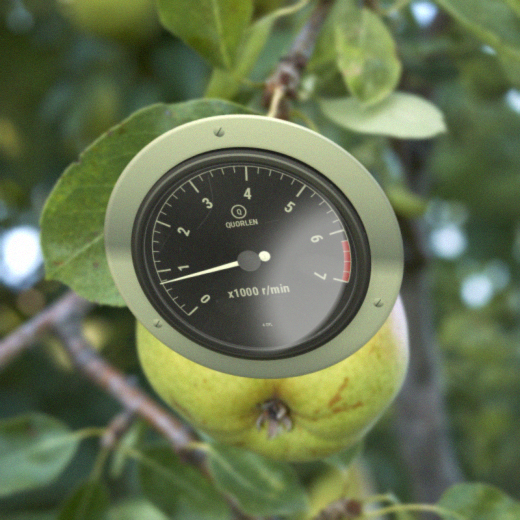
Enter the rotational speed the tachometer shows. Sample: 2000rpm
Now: 800rpm
